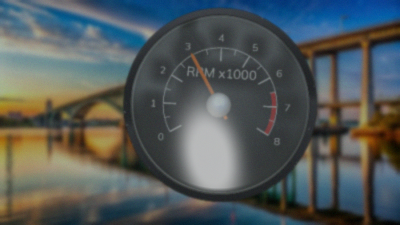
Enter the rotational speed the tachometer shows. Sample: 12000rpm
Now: 3000rpm
